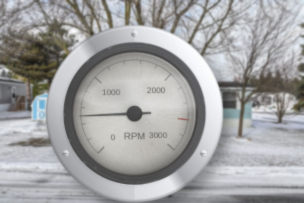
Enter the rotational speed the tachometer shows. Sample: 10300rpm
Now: 500rpm
